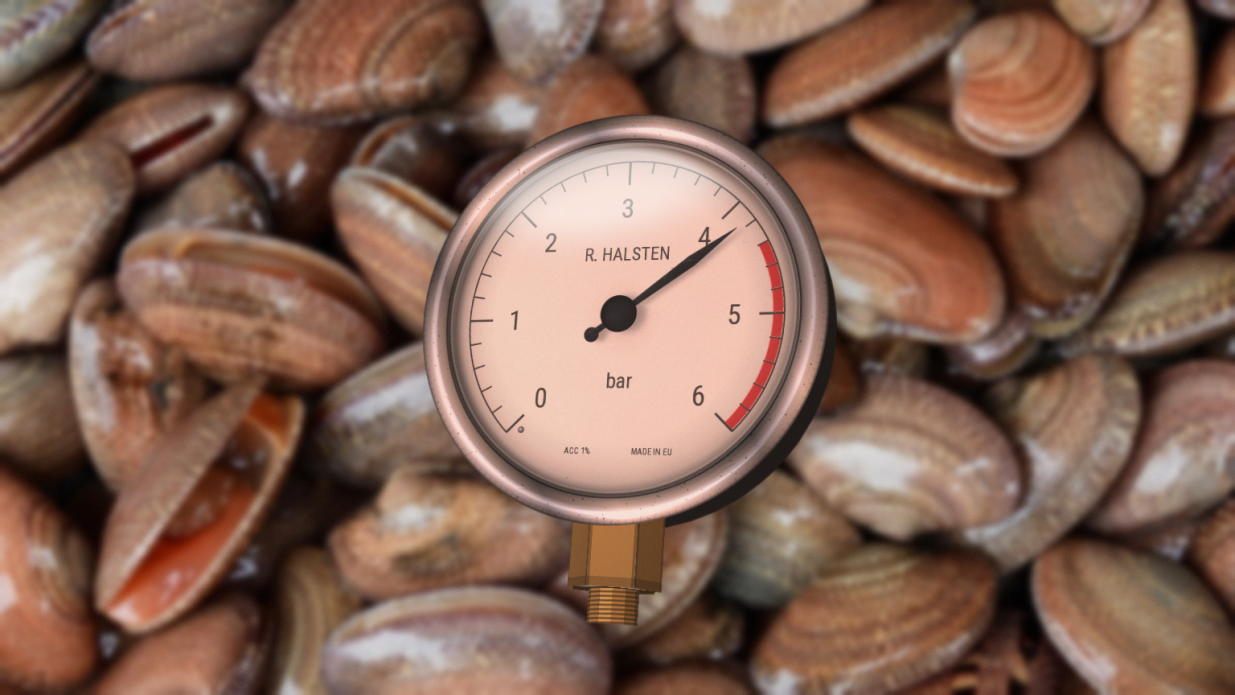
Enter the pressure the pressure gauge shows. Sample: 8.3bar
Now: 4.2bar
